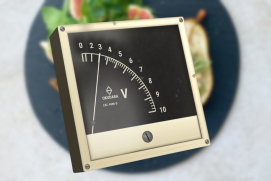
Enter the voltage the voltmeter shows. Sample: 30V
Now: 3V
